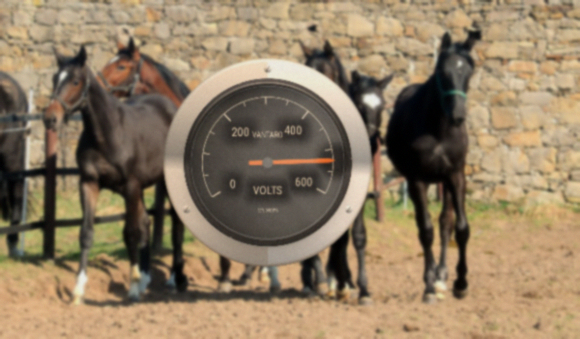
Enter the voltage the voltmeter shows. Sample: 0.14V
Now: 525V
